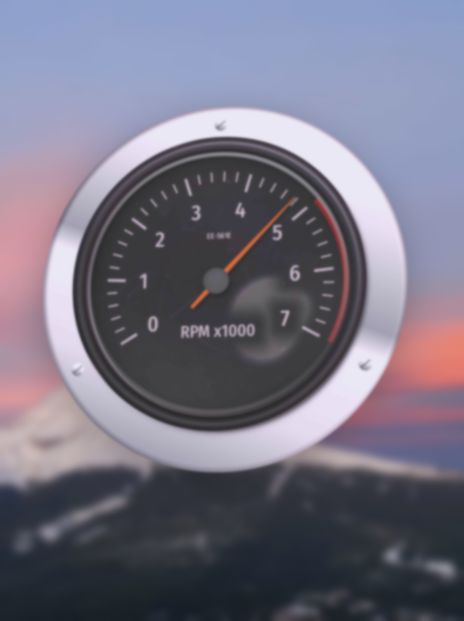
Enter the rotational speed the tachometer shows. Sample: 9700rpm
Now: 4800rpm
